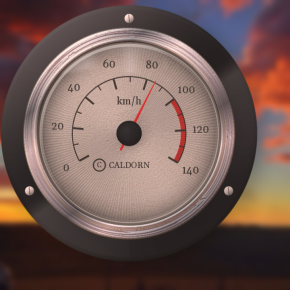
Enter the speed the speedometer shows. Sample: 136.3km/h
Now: 85km/h
